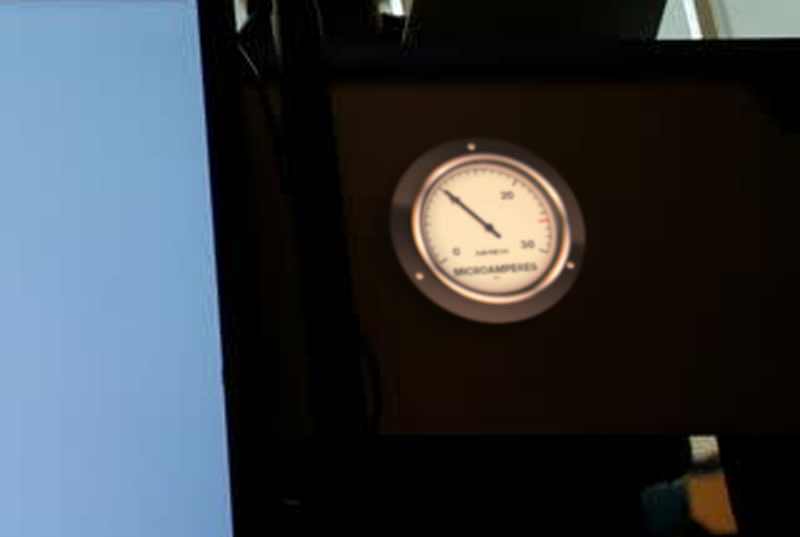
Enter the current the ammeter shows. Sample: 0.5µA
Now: 10µA
